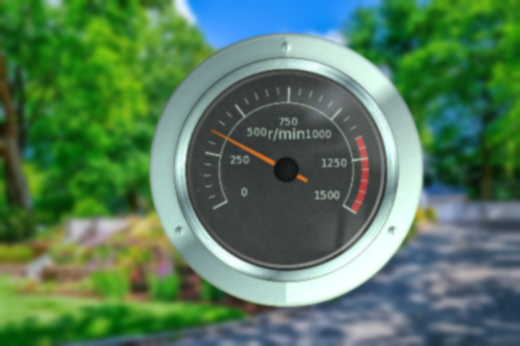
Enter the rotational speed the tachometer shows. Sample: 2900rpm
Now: 350rpm
